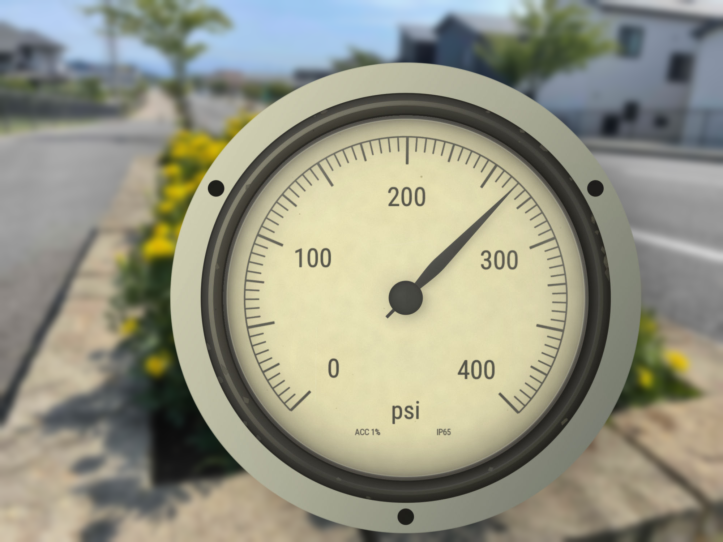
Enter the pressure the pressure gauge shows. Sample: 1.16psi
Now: 265psi
